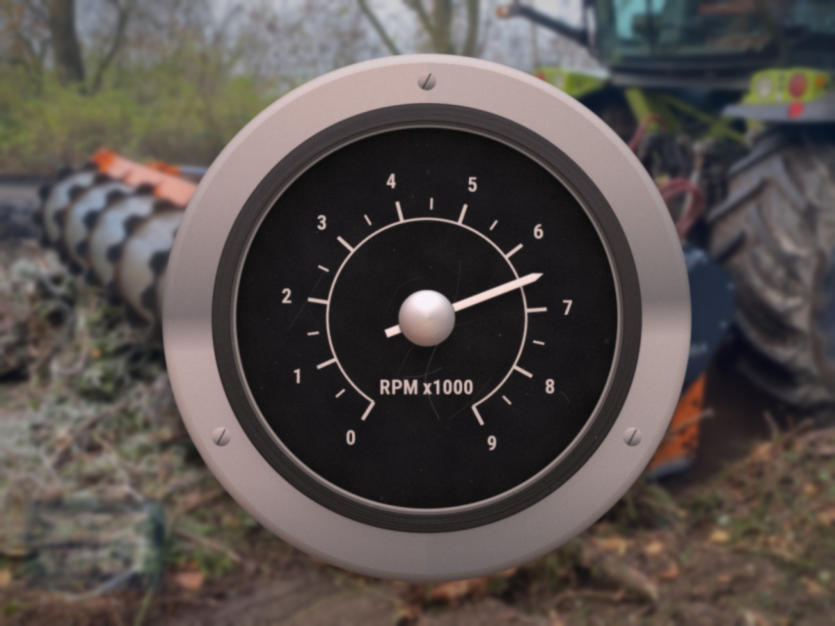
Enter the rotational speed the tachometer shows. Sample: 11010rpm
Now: 6500rpm
